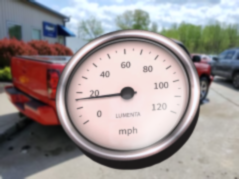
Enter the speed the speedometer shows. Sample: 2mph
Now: 15mph
